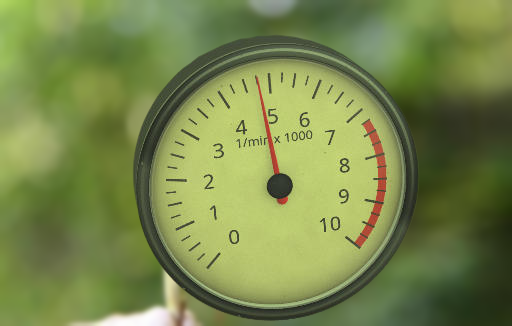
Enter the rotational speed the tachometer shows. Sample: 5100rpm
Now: 4750rpm
